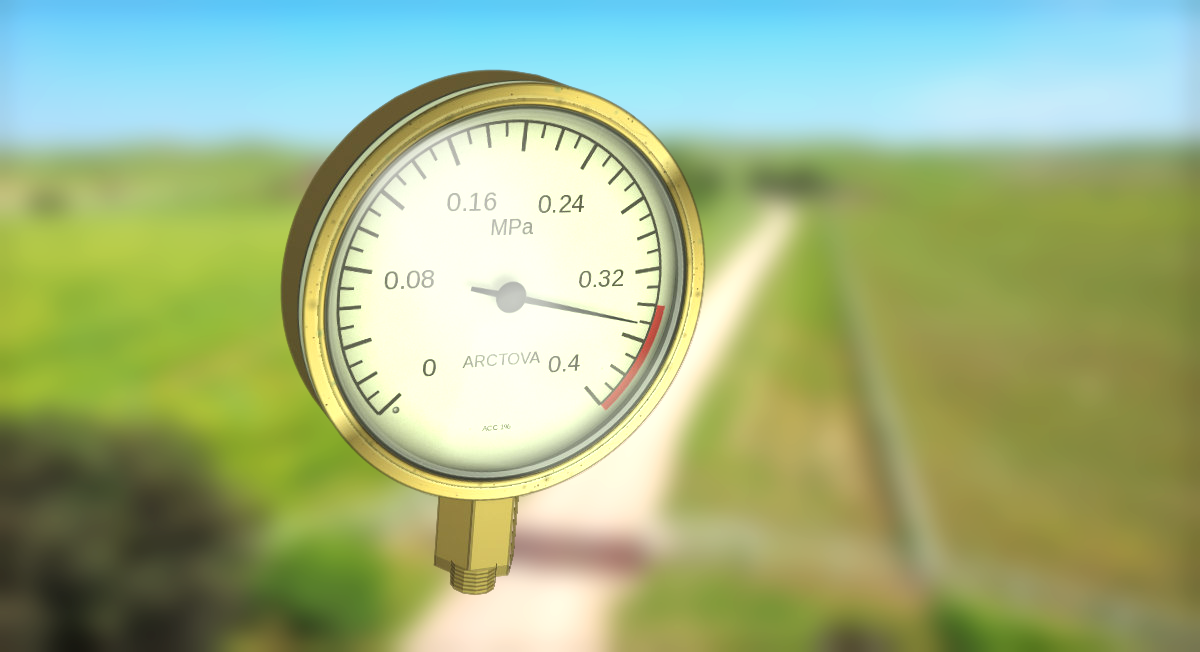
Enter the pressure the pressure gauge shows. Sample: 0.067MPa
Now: 0.35MPa
